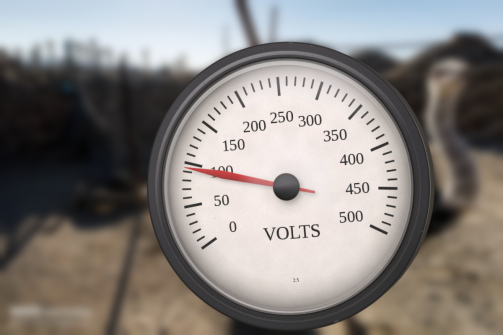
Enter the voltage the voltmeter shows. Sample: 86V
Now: 95V
